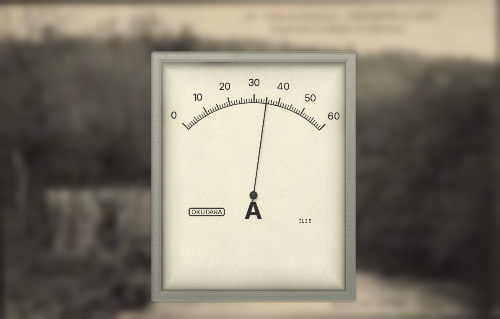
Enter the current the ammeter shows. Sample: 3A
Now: 35A
